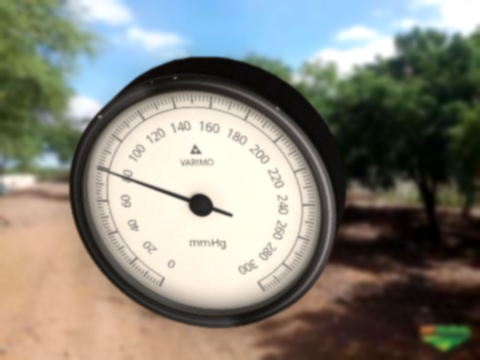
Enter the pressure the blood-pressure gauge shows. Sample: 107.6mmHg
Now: 80mmHg
